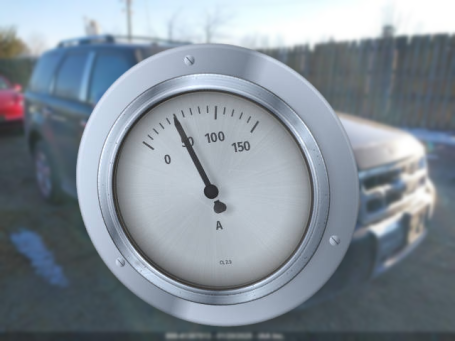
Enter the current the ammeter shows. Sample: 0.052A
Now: 50A
